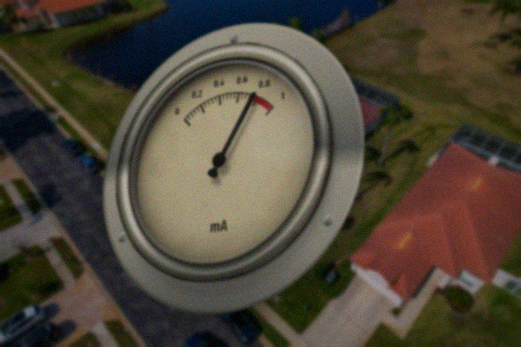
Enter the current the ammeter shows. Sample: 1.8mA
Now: 0.8mA
